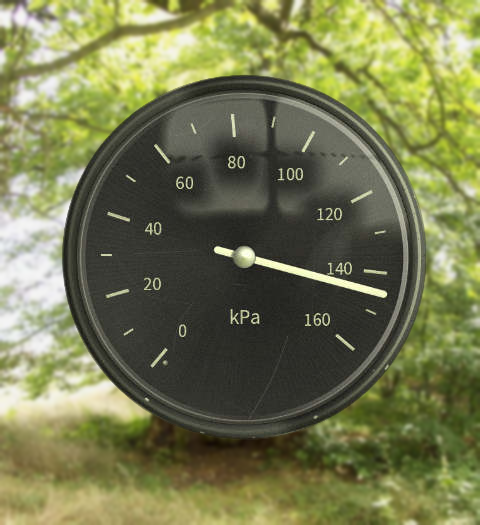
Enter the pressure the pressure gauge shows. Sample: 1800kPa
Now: 145kPa
